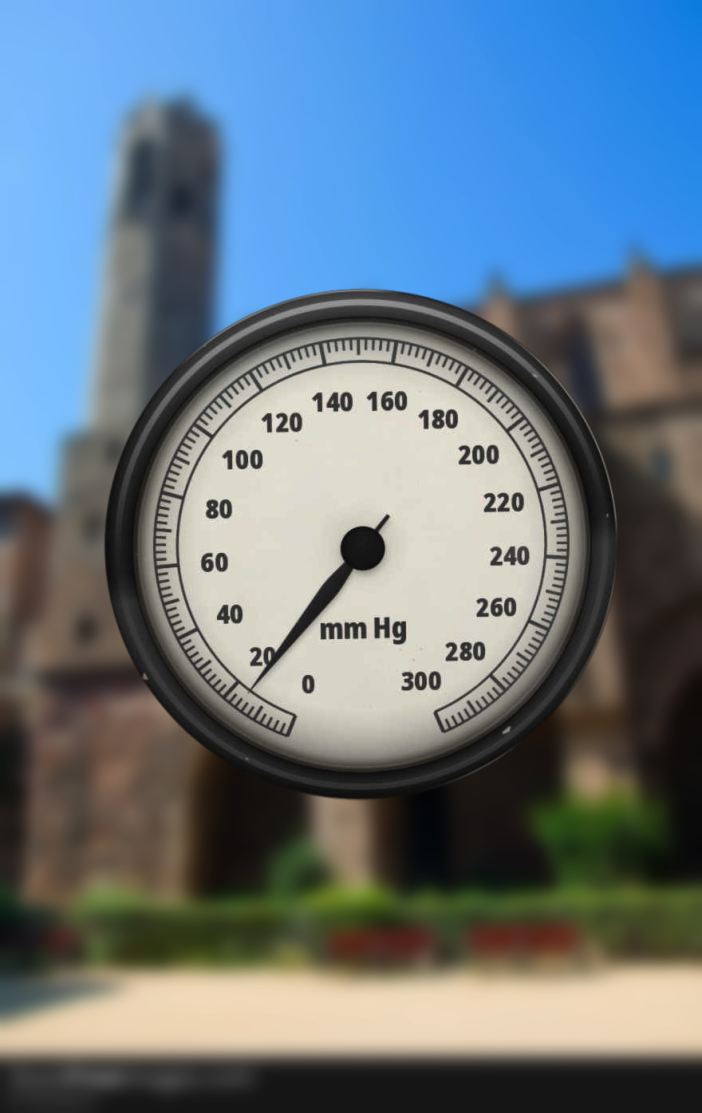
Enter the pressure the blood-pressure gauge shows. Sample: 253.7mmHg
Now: 16mmHg
